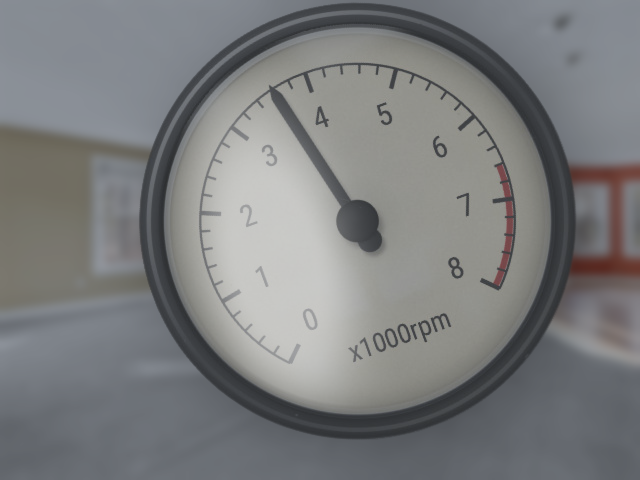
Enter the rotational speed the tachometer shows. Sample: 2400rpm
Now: 3600rpm
